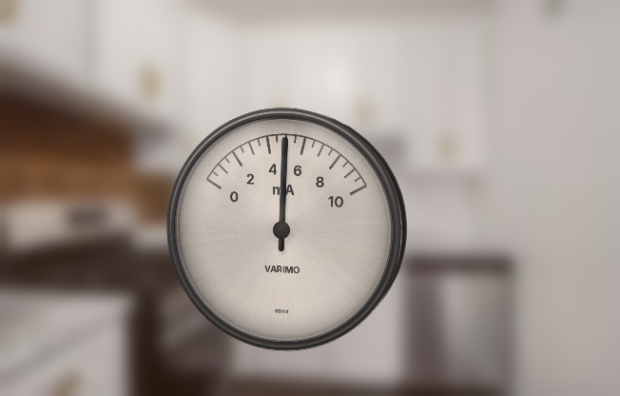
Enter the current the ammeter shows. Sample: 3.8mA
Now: 5mA
